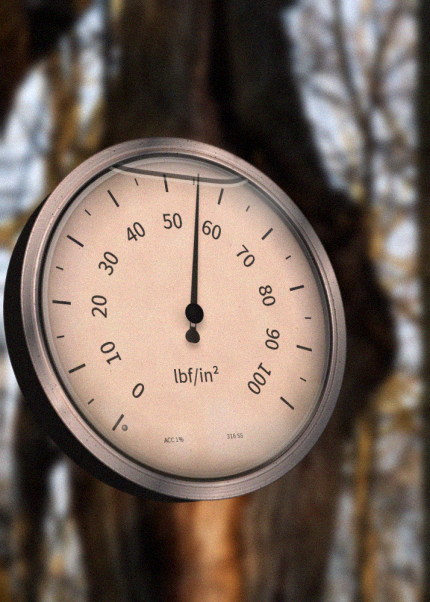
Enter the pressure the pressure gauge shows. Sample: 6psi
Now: 55psi
